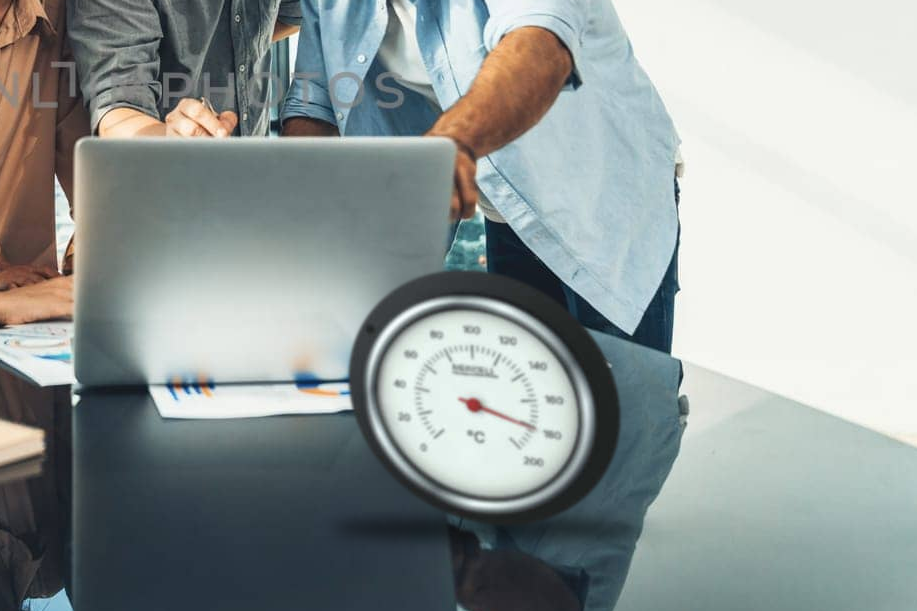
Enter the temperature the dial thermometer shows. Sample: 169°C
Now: 180°C
